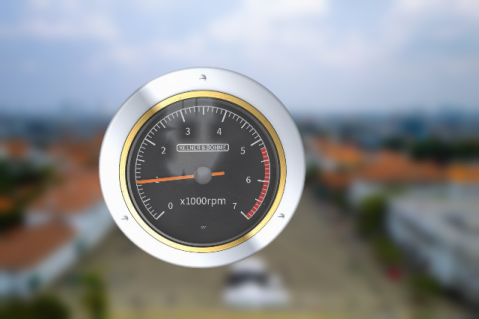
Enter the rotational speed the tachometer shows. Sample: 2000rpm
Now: 1000rpm
